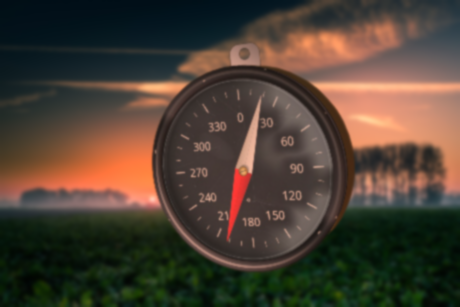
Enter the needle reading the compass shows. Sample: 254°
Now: 200°
